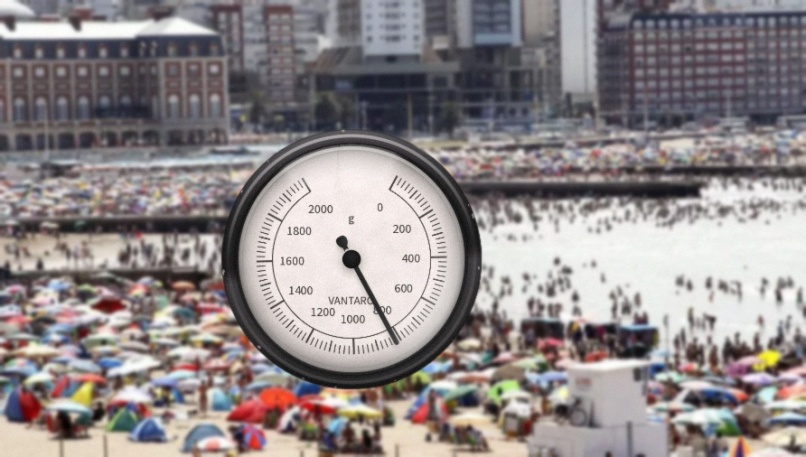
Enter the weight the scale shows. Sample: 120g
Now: 820g
